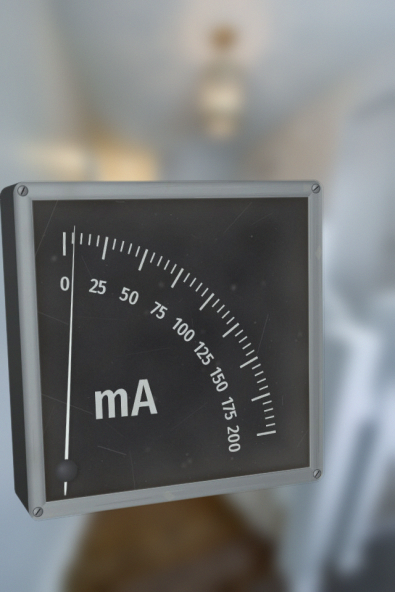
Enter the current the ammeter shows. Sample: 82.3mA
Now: 5mA
